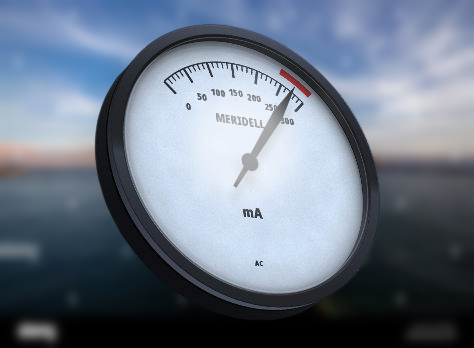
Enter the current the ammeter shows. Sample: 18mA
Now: 270mA
